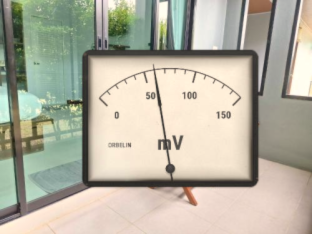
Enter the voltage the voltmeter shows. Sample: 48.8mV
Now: 60mV
